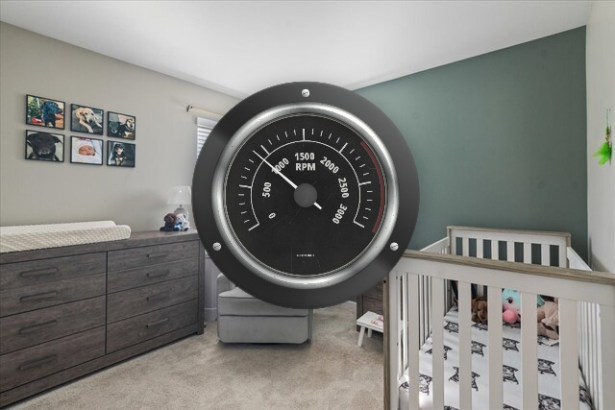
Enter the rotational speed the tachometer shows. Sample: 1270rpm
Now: 900rpm
